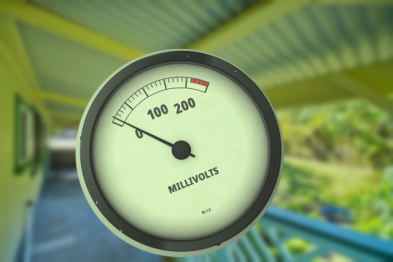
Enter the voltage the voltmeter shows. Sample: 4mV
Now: 10mV
